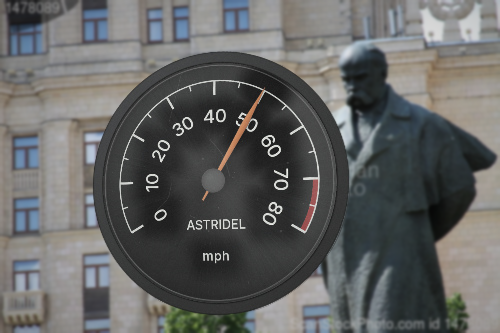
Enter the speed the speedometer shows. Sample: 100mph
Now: 50mph
